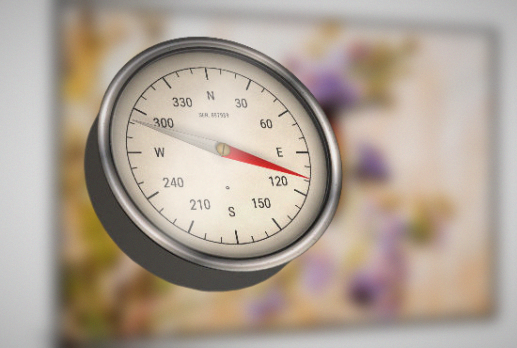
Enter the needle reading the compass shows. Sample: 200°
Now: 110°
